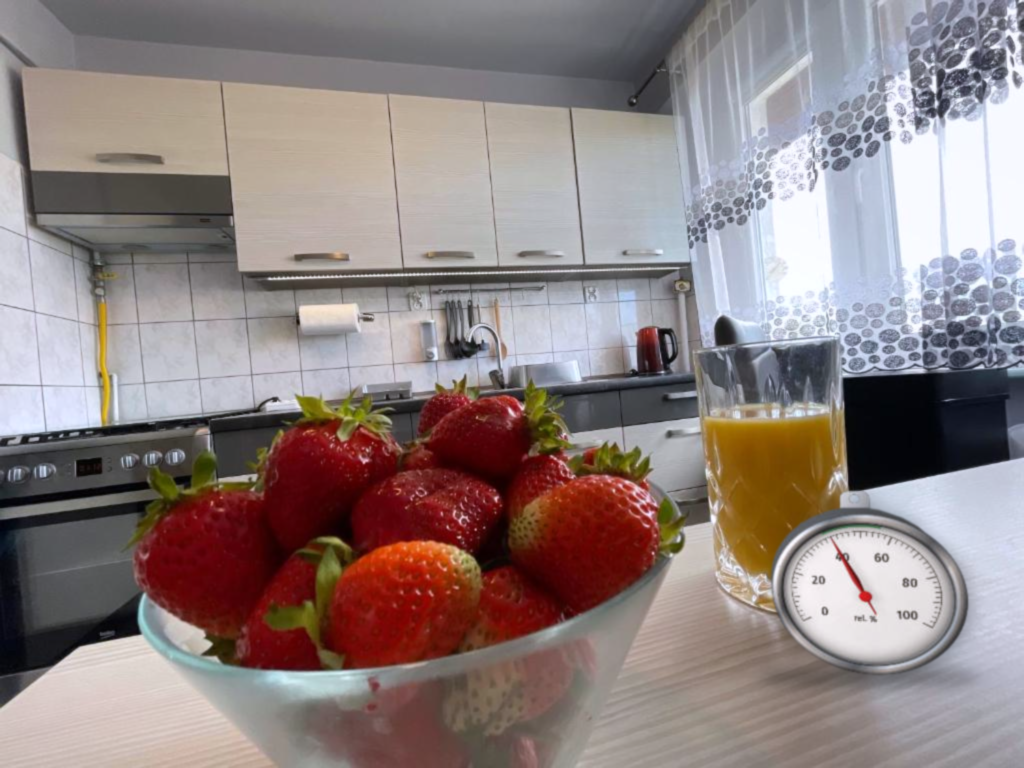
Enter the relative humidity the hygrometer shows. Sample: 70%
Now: 40%
